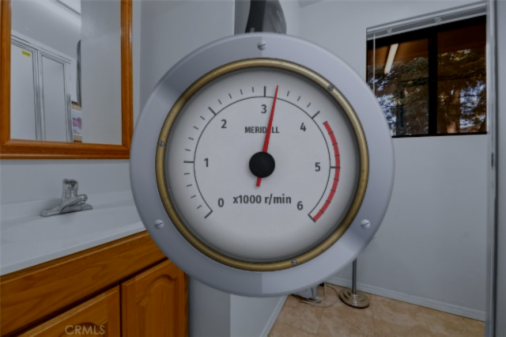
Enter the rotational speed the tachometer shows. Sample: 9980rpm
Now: 3200rpm
